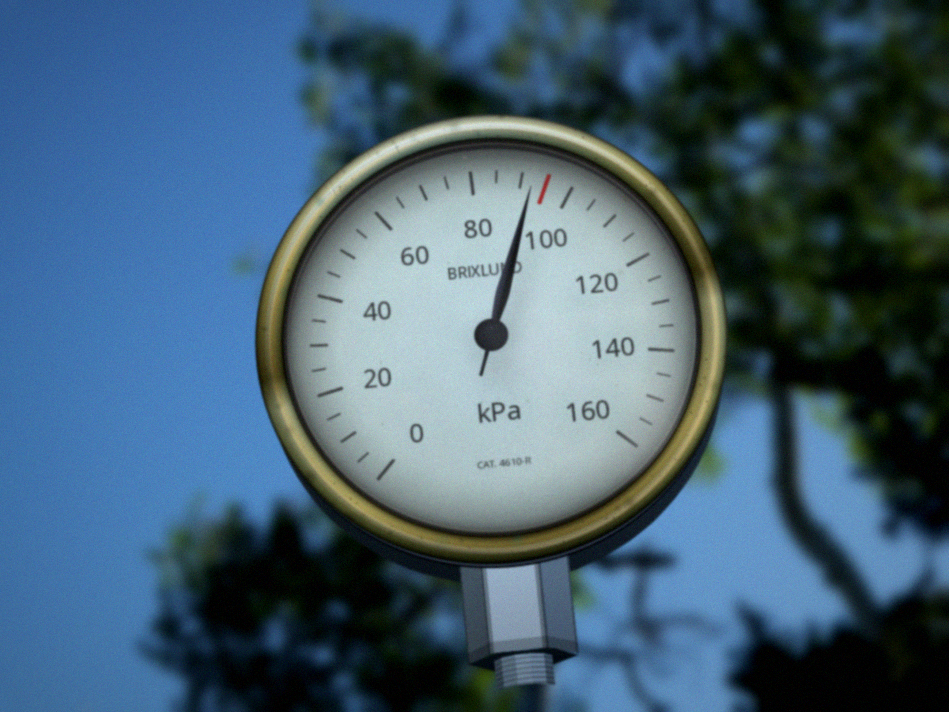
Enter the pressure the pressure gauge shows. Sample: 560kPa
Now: 92.5kPa
